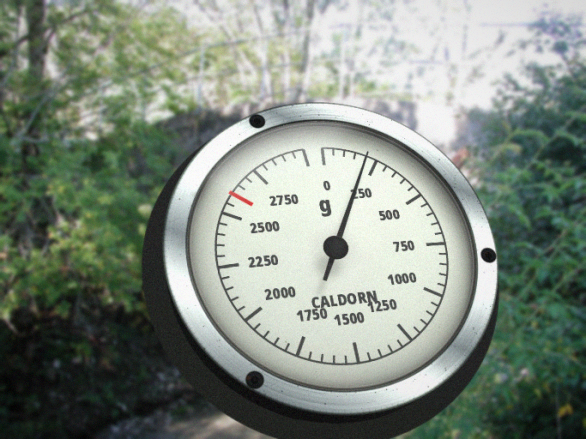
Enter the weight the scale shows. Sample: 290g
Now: 200g
